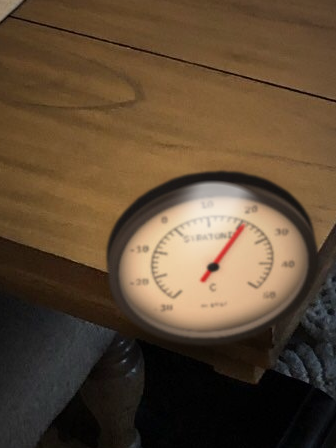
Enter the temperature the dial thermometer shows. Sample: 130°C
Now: 20°C
